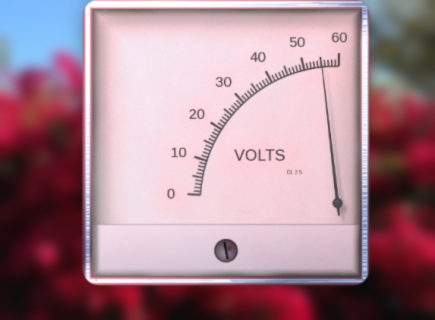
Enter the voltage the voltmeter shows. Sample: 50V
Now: 55V
